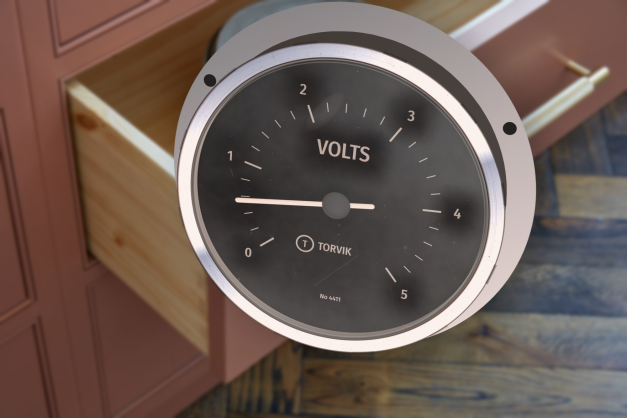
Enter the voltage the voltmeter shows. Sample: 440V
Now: 0.6V
